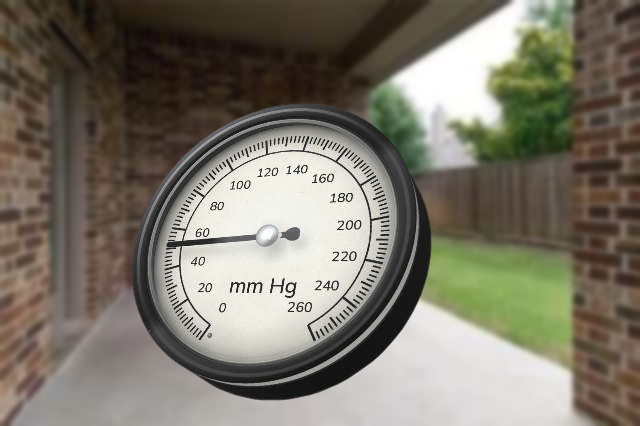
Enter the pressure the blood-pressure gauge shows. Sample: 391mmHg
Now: 50mmHg
